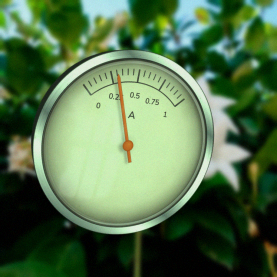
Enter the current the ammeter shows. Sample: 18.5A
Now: 0.3A
